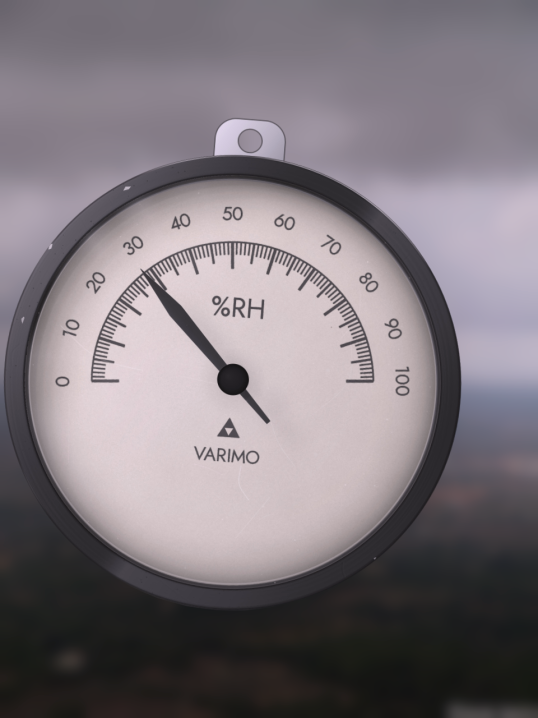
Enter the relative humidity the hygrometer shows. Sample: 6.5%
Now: 28%
